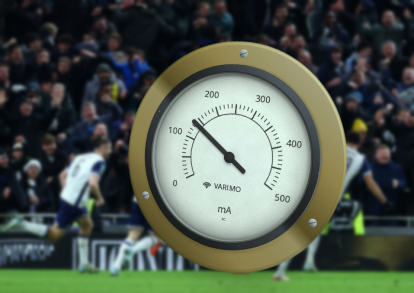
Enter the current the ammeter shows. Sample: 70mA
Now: 140mA
